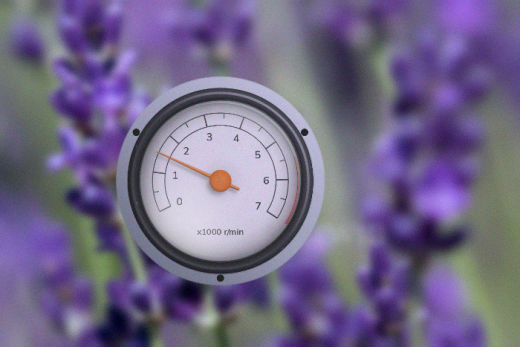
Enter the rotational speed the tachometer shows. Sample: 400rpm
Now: 1500rpm
